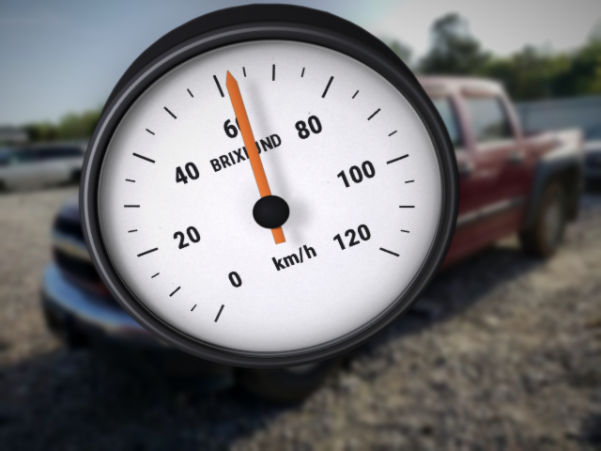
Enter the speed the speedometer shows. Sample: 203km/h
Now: 62.5km/h
